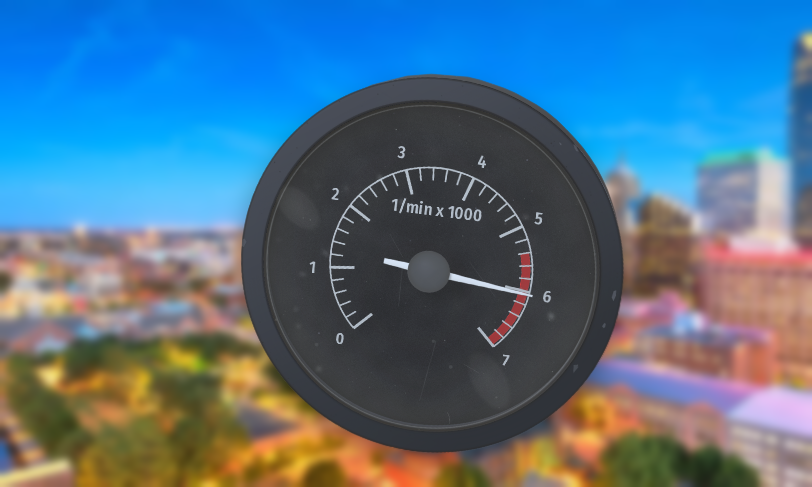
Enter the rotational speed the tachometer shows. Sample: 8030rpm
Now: 6000rpm
